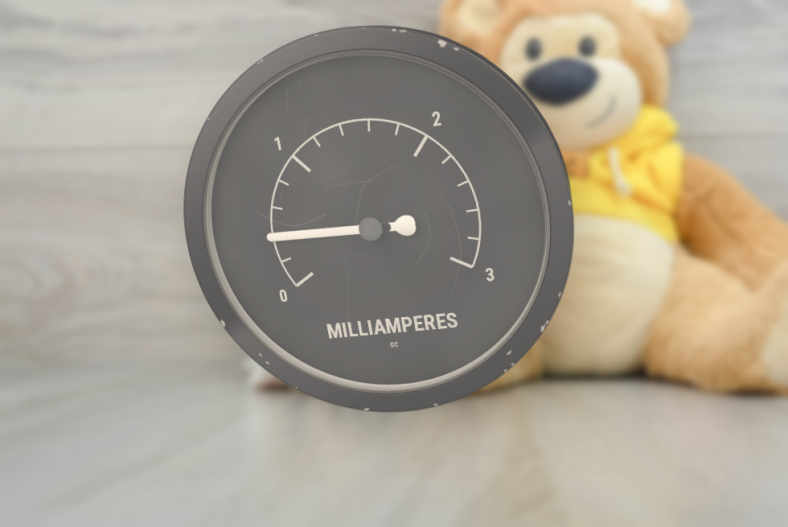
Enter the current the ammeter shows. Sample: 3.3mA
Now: 0.4mA
